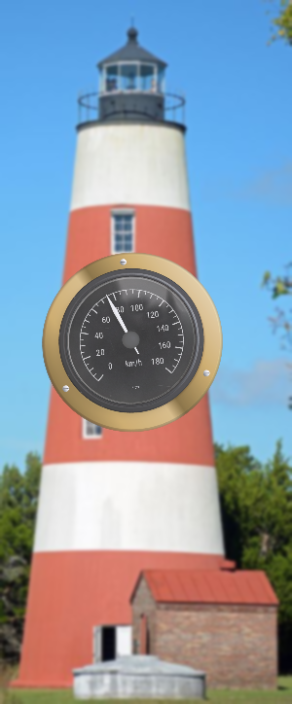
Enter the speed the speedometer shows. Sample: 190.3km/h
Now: 75km/h
